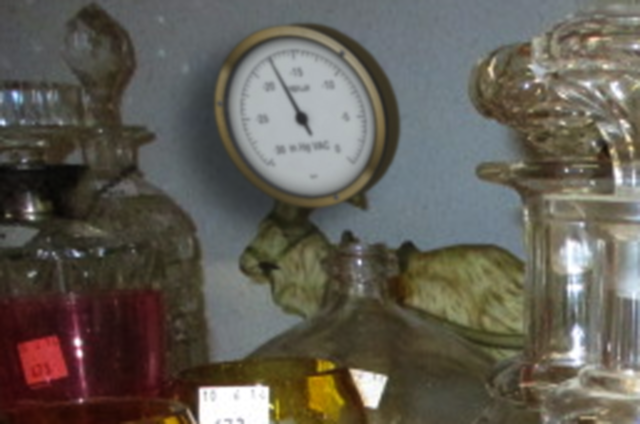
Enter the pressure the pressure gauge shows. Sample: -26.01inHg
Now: -17.5inHg
